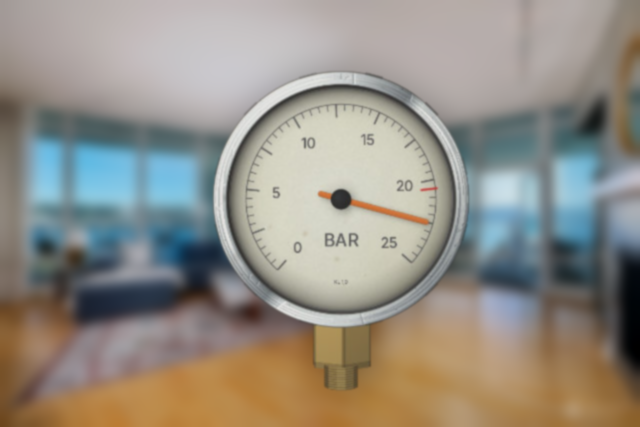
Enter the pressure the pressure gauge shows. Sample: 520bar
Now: 22.5bar
